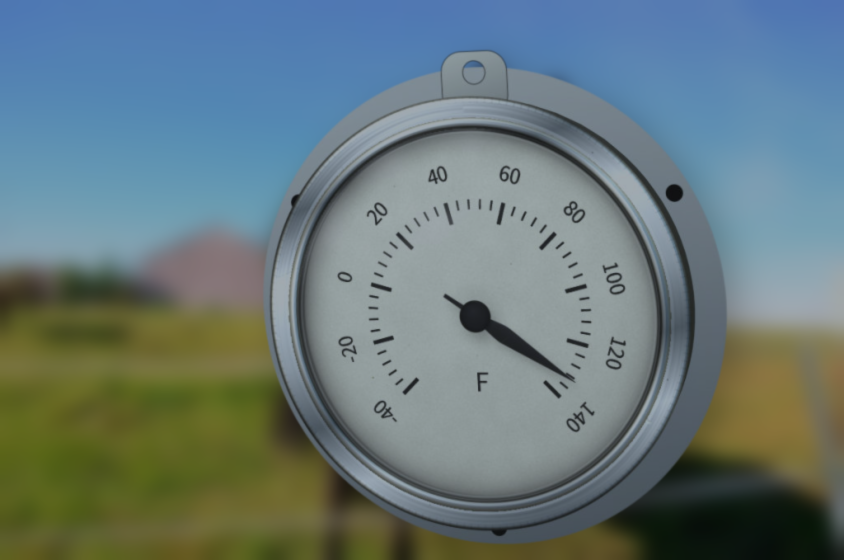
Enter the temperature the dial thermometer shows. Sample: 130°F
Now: 132°F
